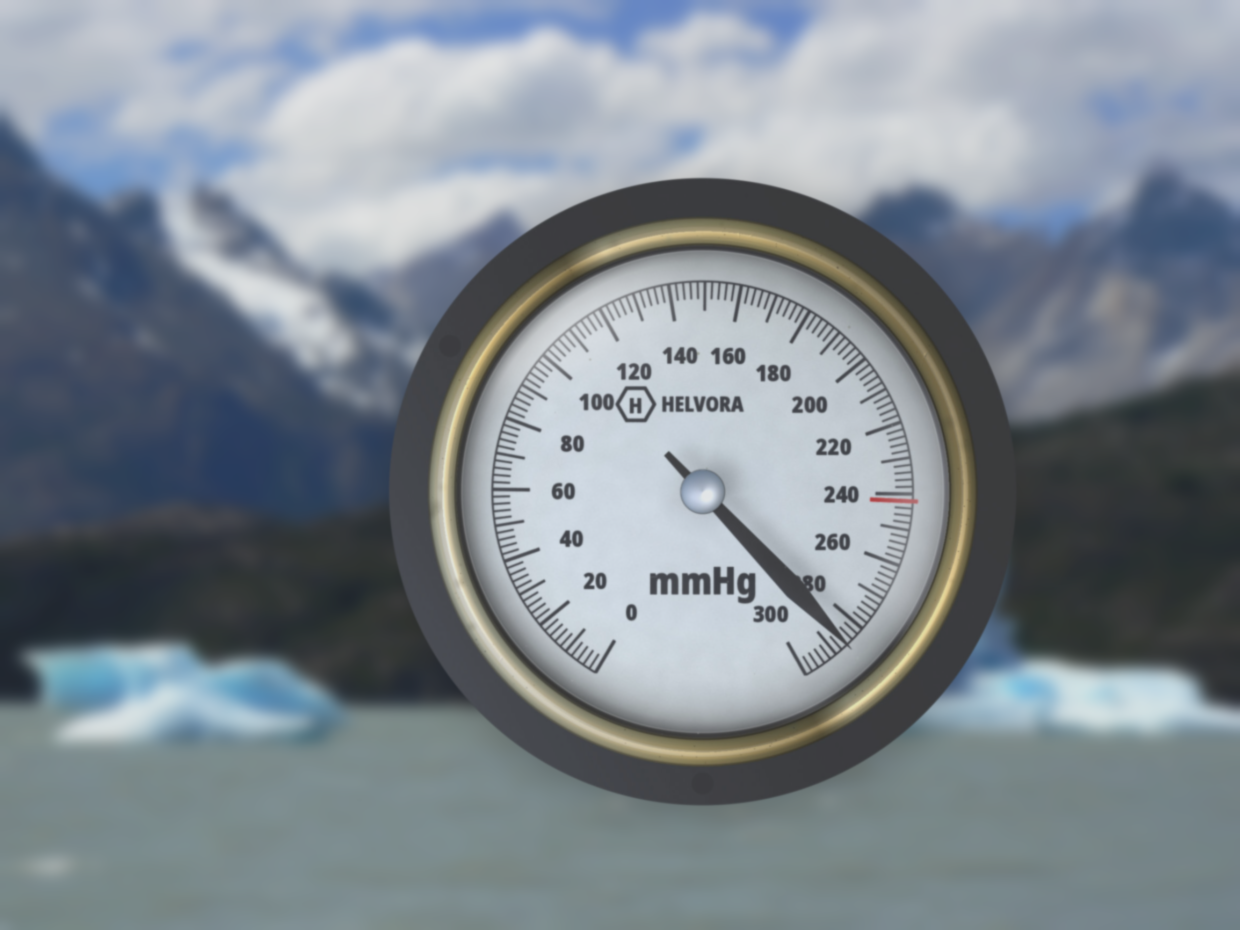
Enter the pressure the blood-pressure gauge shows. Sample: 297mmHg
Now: 286mmHg
